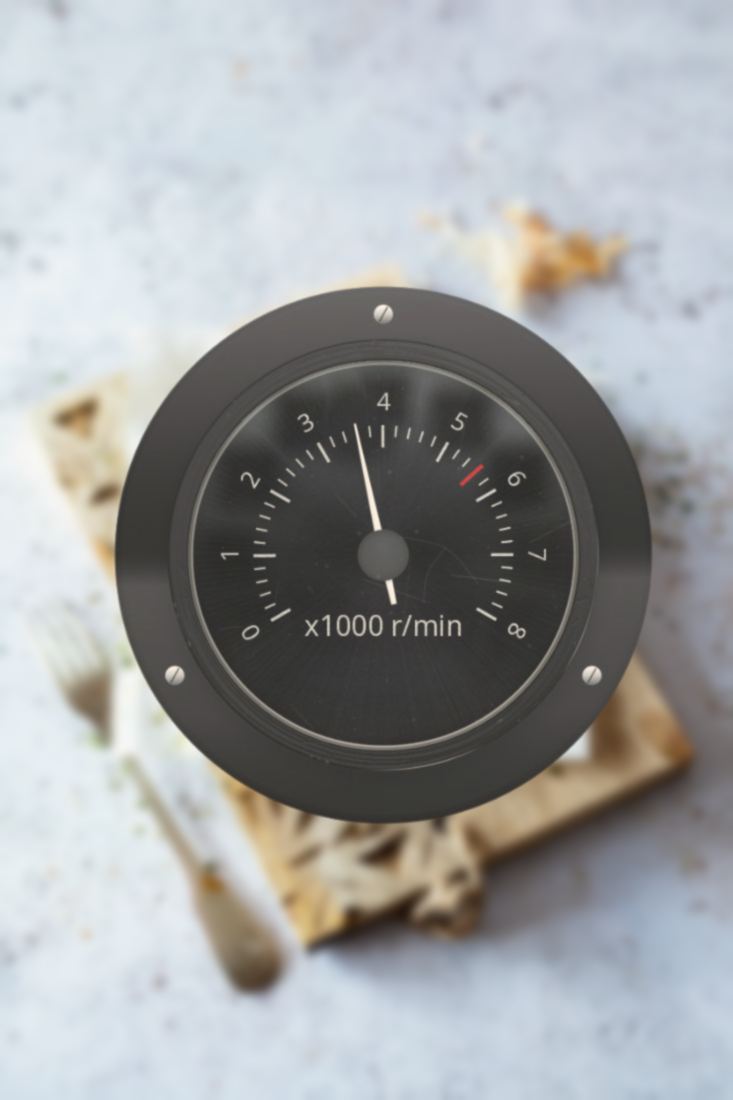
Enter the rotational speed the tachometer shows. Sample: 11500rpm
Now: 3600rpm
